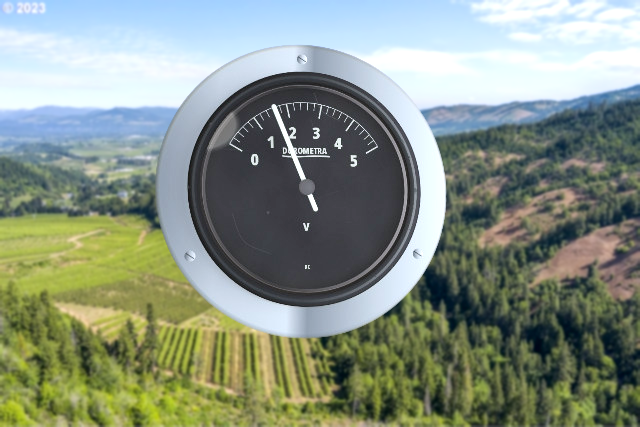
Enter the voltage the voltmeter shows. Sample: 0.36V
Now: 1.6V
